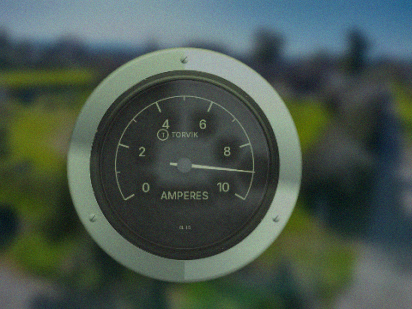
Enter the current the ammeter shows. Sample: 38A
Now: 9A
